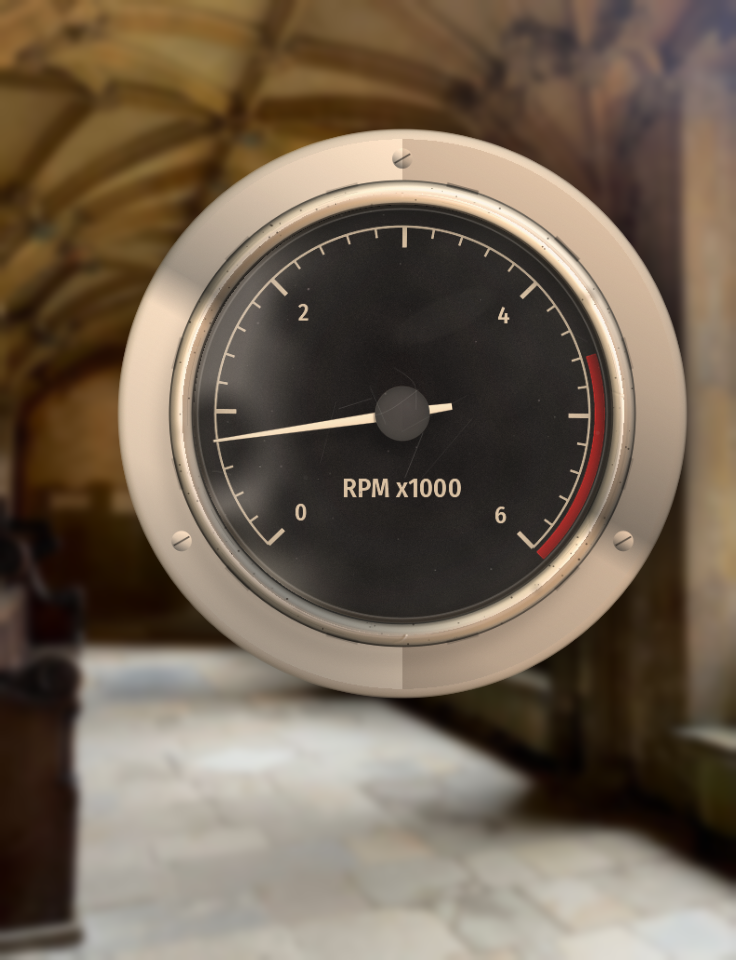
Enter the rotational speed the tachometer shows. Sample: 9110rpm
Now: 800rpm
